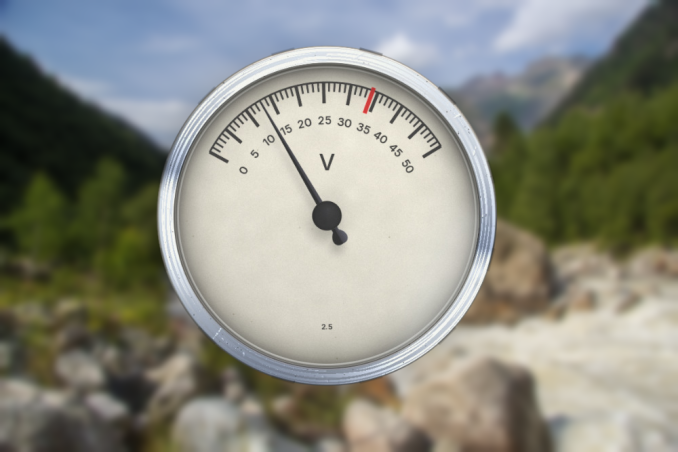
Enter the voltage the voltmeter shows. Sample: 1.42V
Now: 13V
